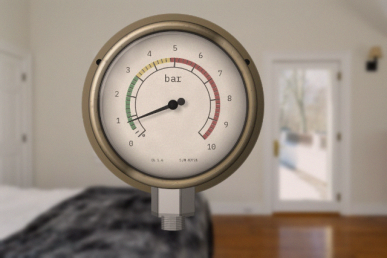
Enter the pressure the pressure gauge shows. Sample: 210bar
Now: 0.8bar
